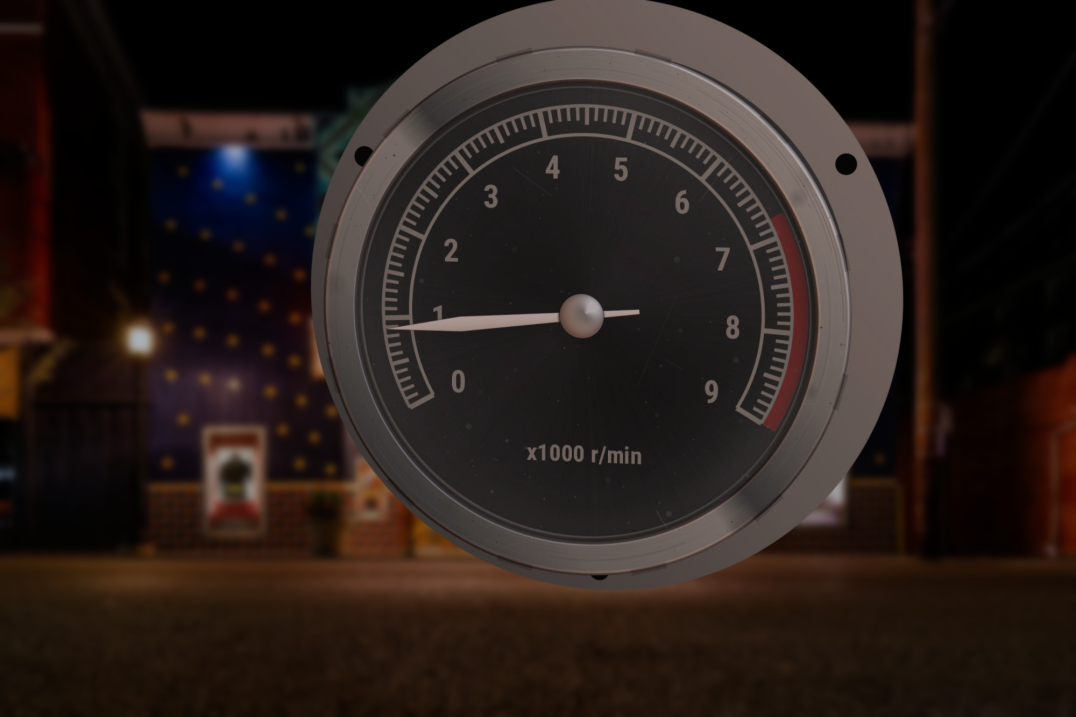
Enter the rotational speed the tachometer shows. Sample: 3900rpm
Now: 900rpm
